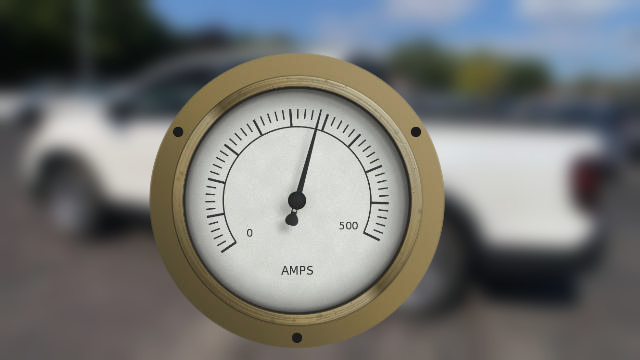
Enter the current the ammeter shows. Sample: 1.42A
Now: 290A
